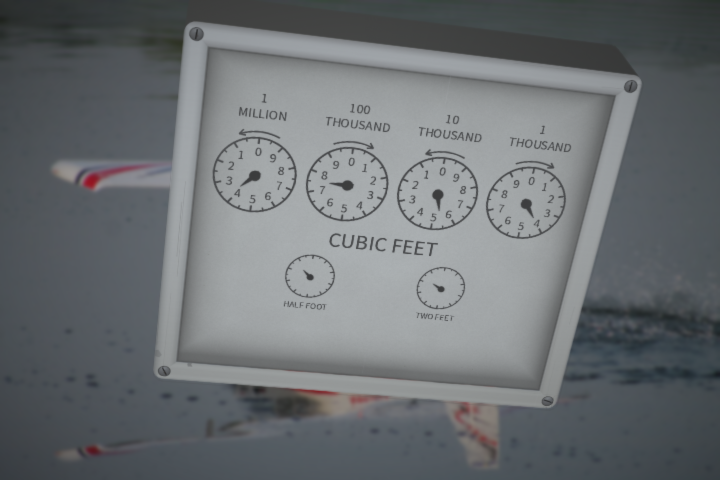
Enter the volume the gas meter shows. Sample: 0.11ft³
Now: 375400ft³
